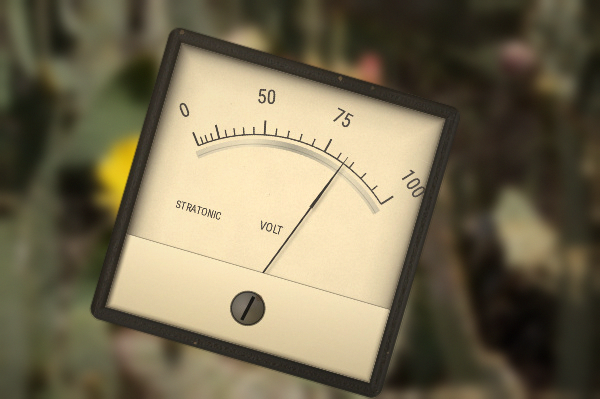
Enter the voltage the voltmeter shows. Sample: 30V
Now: 82.5V
